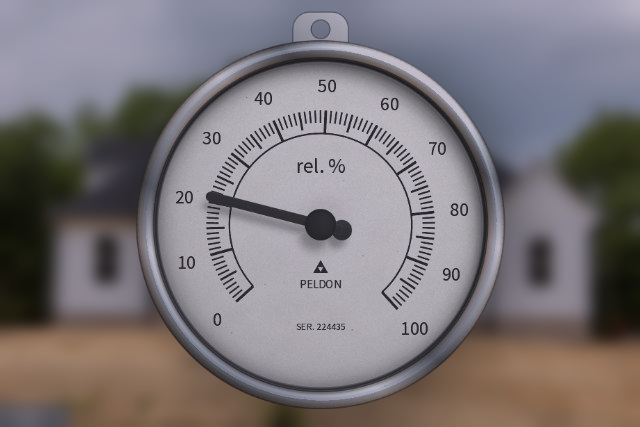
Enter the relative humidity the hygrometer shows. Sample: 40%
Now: 21%
